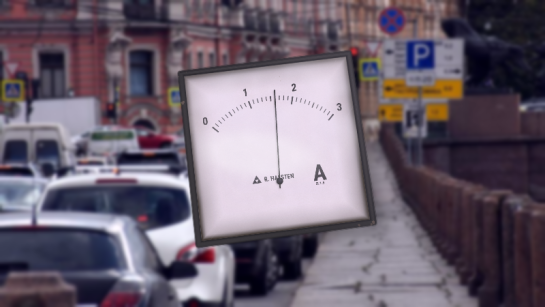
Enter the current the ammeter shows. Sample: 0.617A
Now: 1.6A
